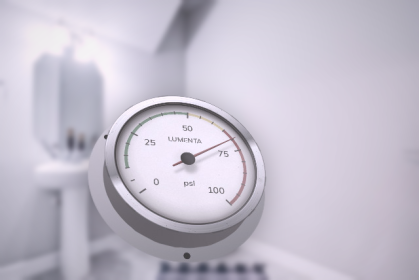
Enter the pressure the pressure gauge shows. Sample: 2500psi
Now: 70psi
